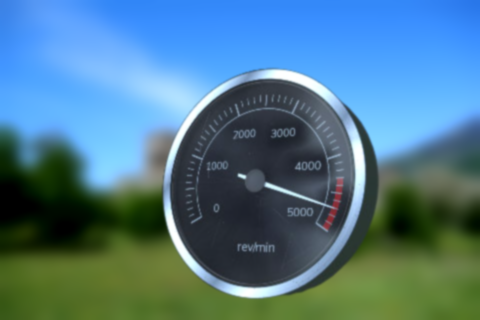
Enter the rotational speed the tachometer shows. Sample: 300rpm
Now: 4700rpm
